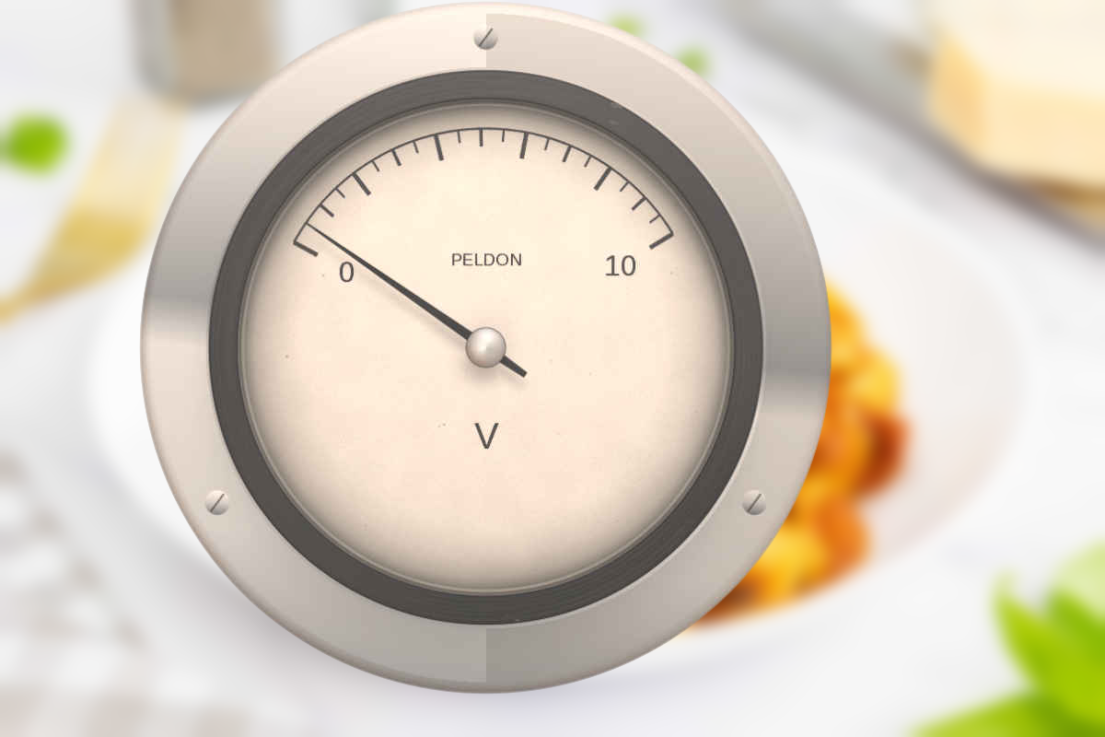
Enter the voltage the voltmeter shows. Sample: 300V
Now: 0.5V
